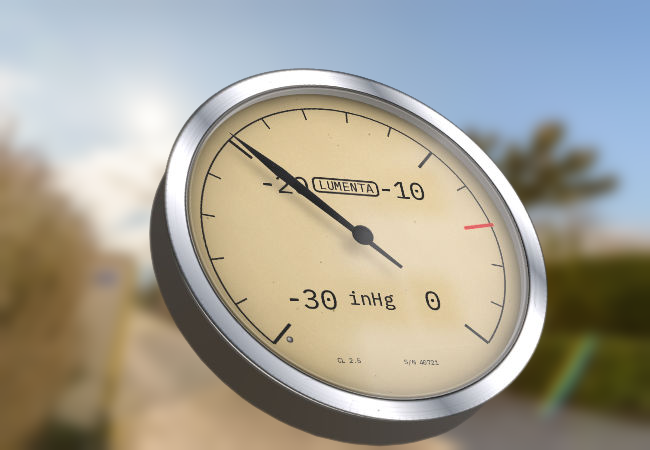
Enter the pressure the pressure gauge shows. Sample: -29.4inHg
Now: -20inHg
